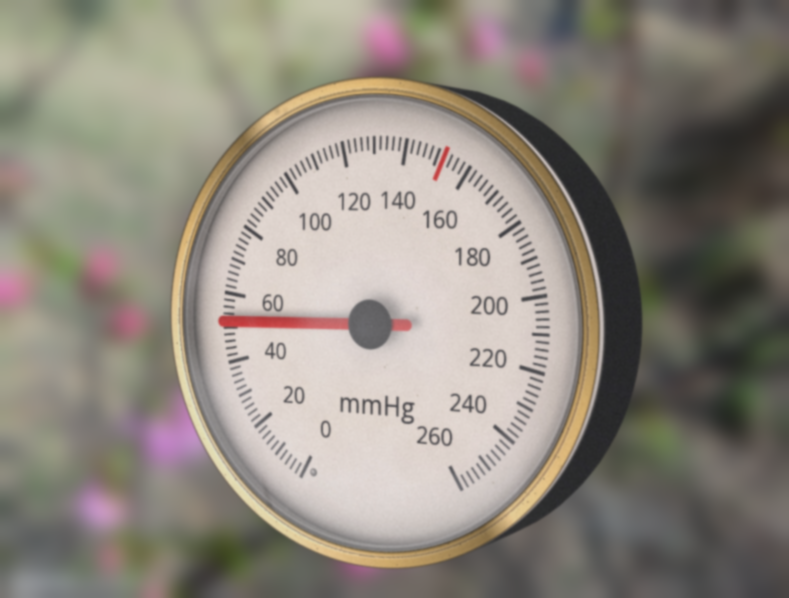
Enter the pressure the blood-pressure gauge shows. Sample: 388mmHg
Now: 52mmHg
